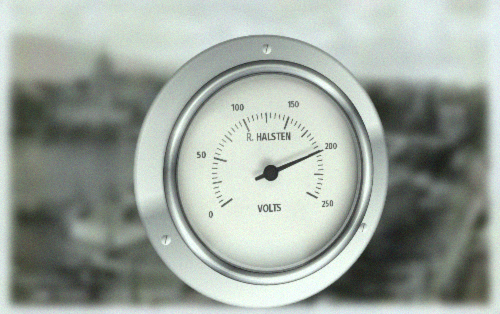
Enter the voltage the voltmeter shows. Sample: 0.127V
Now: 200V
